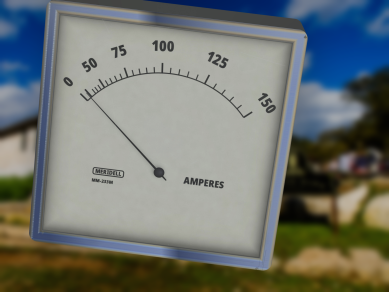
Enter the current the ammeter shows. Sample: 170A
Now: 25A
